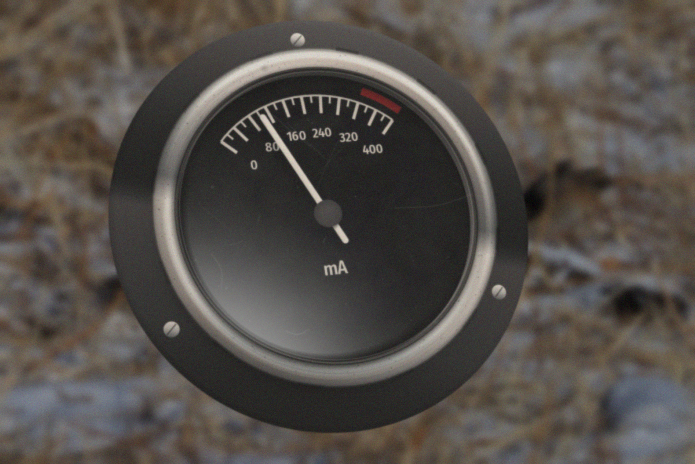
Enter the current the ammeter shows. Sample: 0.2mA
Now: 100mA
